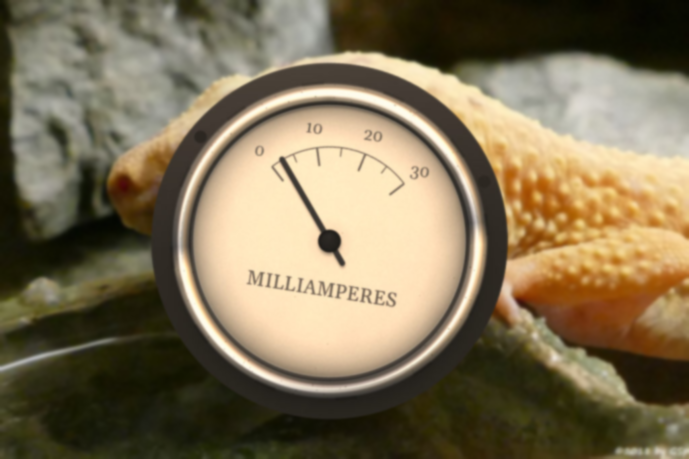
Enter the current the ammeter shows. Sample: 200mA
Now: 2.5mA
